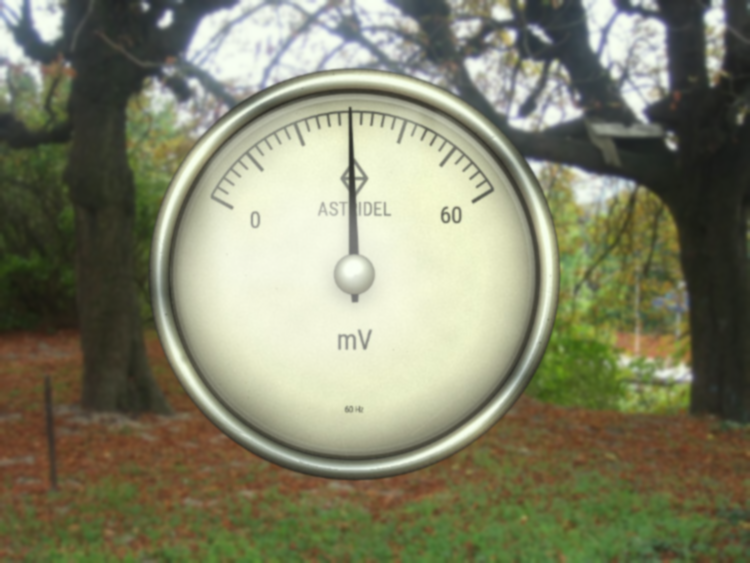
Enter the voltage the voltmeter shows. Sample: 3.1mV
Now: 30mV
